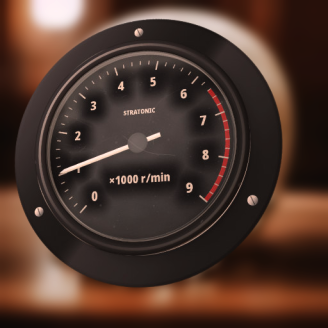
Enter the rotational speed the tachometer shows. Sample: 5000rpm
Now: 1000rpm
